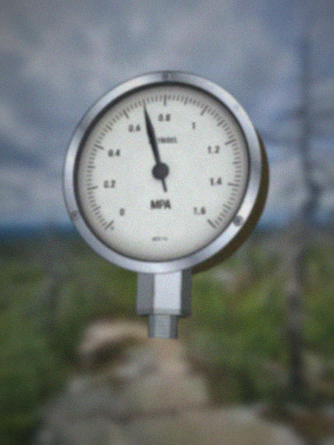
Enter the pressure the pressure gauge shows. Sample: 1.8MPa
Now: 0.7MPa
